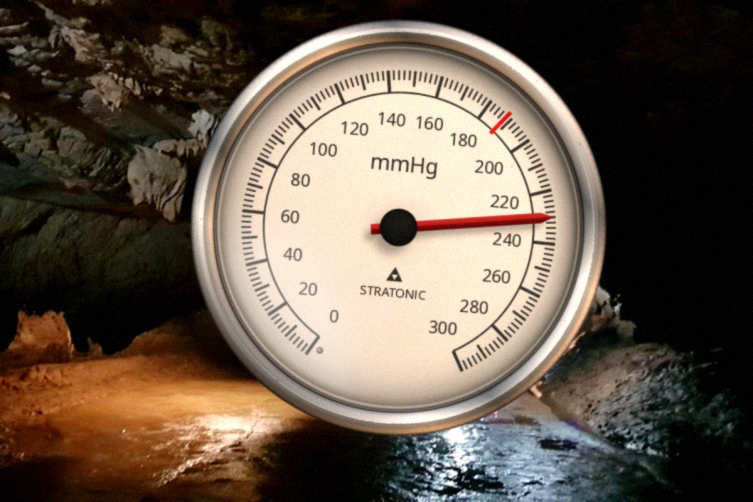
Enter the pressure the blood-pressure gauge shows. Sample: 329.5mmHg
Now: 230mmHg
